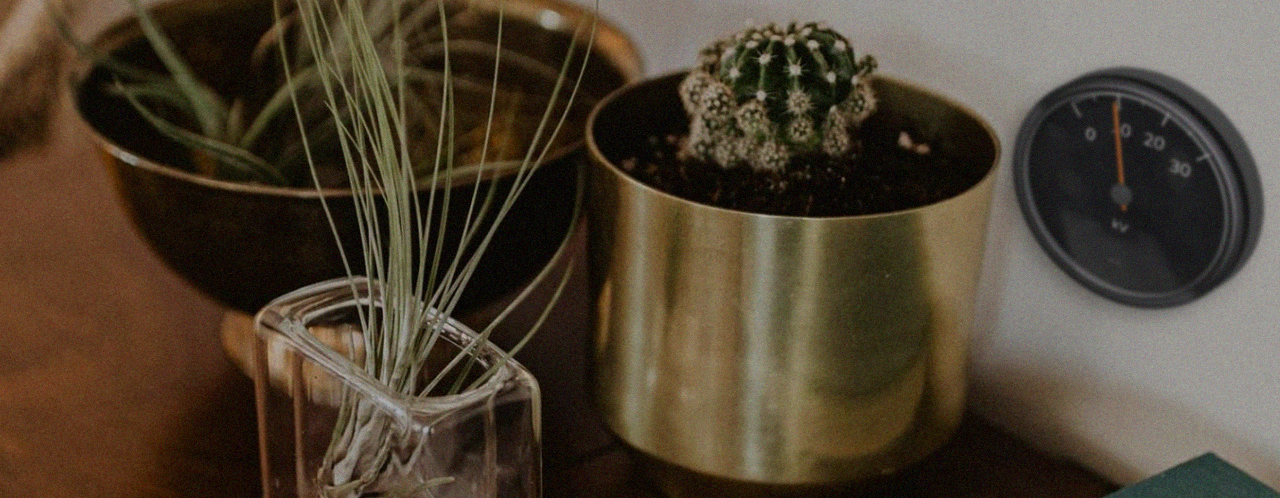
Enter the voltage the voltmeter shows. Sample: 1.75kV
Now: 10kV
